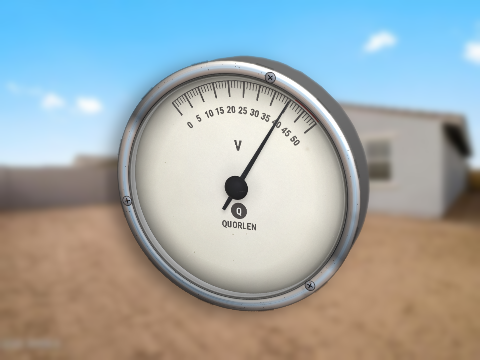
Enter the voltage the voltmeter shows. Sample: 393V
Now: 40V
